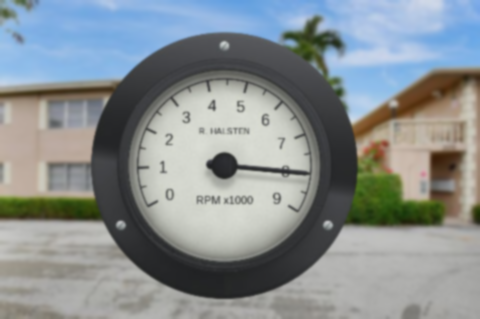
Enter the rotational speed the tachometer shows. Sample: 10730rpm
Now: 8000rpm
